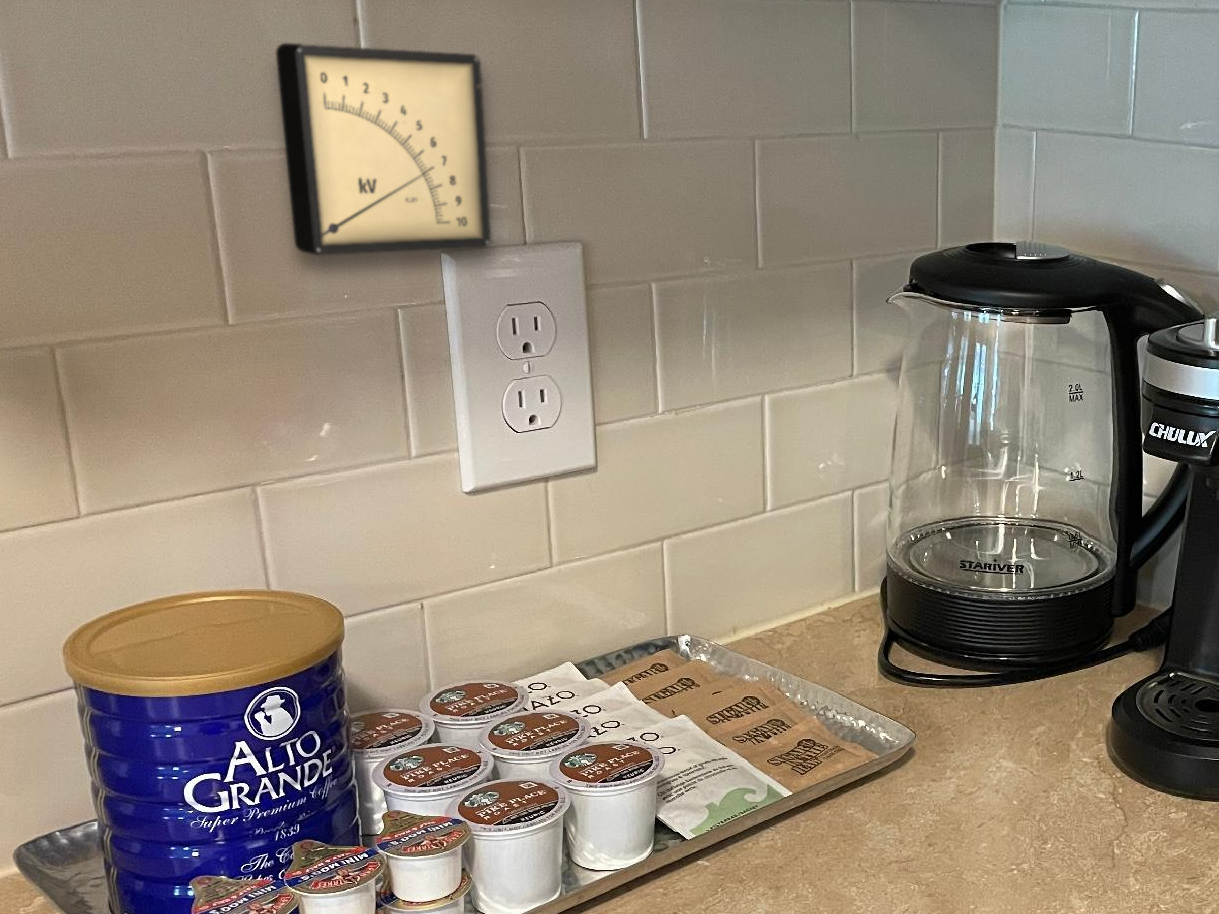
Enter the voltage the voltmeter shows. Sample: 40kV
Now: 7kV
